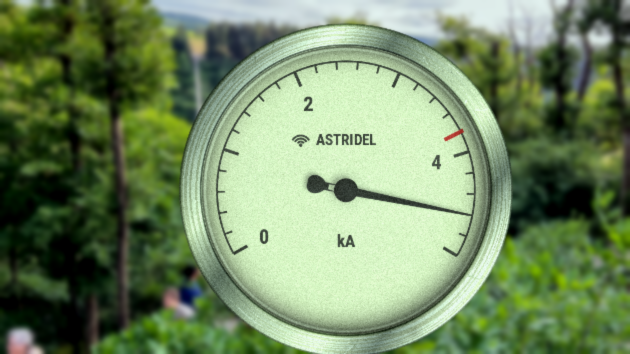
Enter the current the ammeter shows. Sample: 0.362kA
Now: 4.6kA
